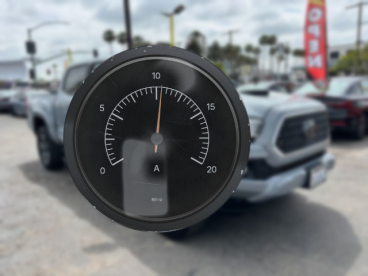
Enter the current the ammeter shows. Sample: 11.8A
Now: 10.5A
